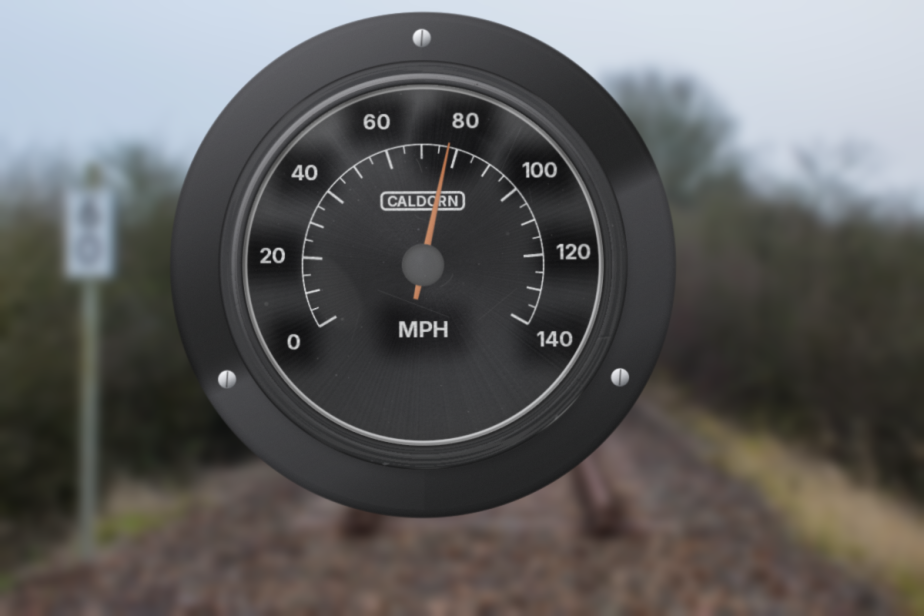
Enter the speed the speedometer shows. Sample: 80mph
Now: 77.5mph
